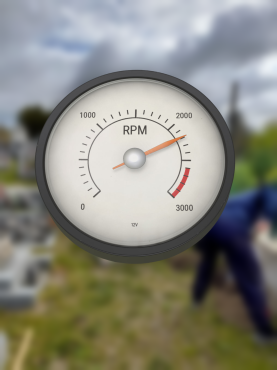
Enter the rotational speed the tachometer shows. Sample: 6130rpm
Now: 2200rpm
